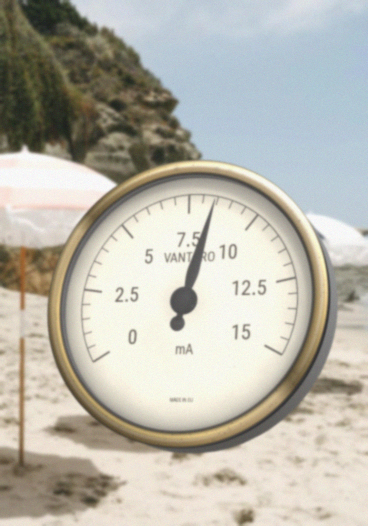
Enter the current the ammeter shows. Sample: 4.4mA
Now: 8.5mA
